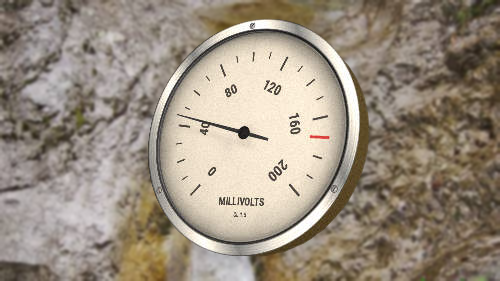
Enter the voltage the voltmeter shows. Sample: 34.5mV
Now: 45mV
